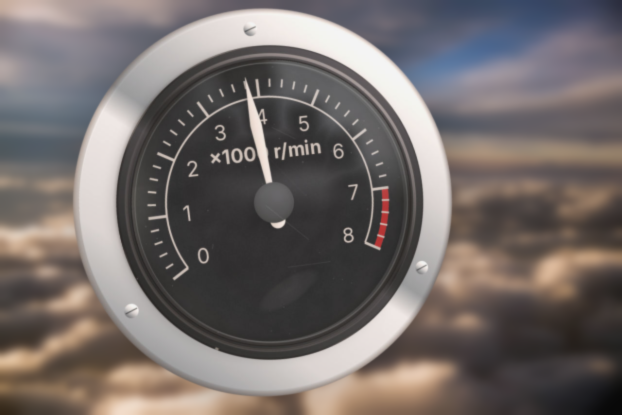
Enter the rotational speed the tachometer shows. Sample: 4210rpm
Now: 3800rpm
